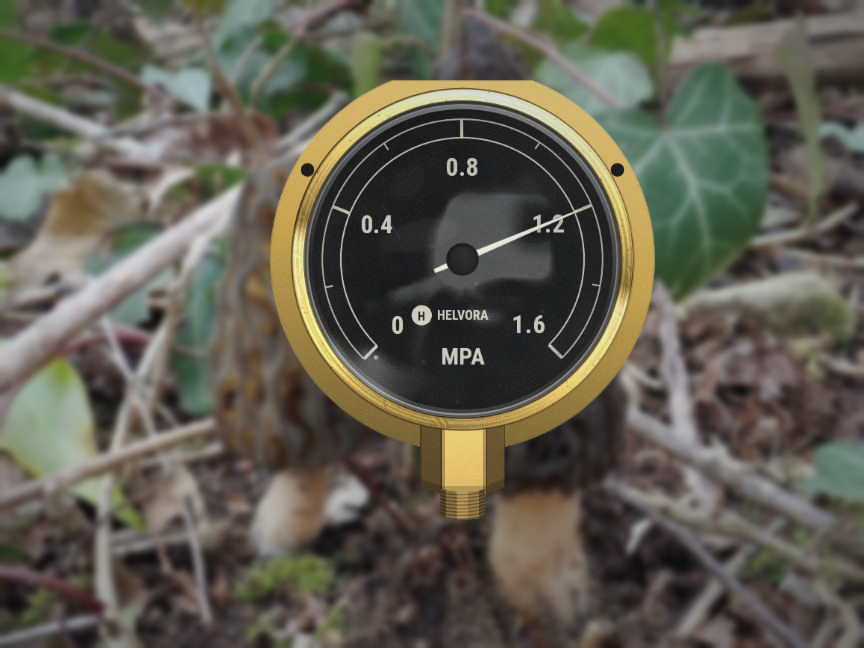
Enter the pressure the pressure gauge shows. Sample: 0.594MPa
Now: 1.2MPa
